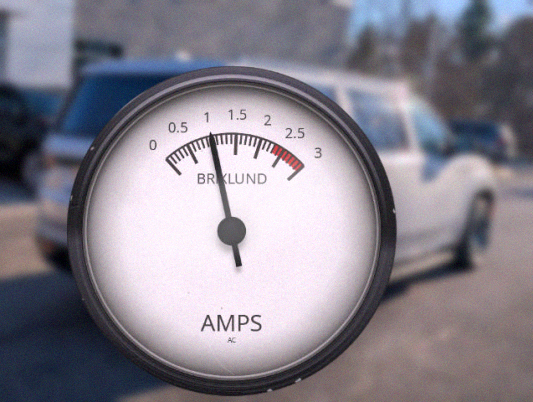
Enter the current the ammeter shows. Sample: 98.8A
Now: 1A
